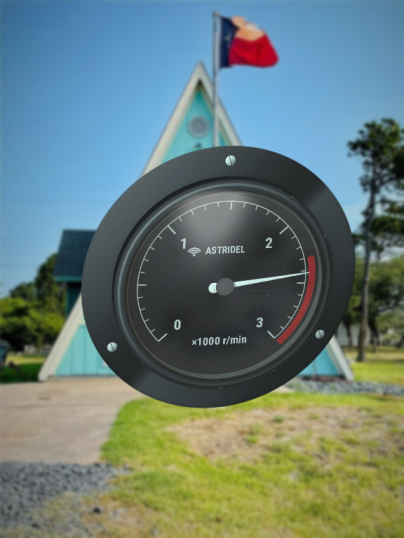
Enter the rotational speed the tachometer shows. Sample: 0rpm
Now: 2400rpm
